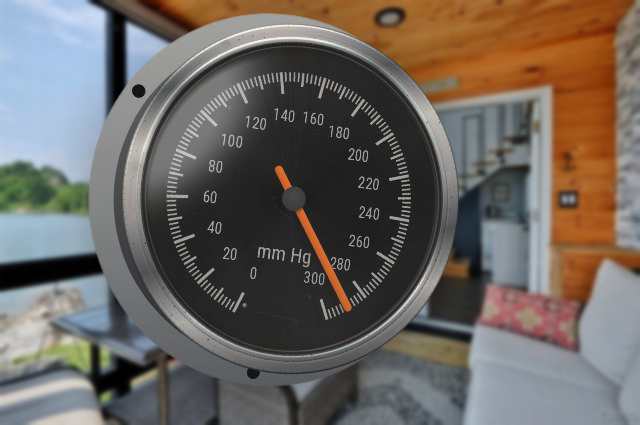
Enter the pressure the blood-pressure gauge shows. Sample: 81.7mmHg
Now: 290mmHg
